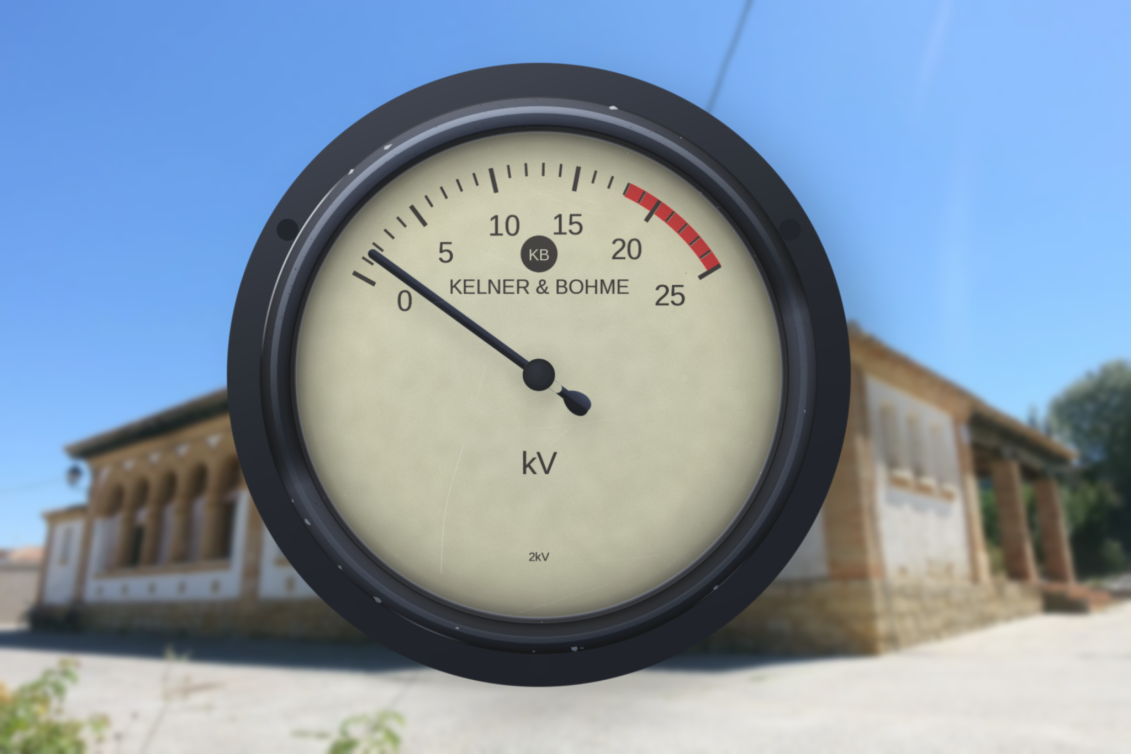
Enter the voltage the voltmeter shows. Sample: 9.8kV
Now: 1.5kV
